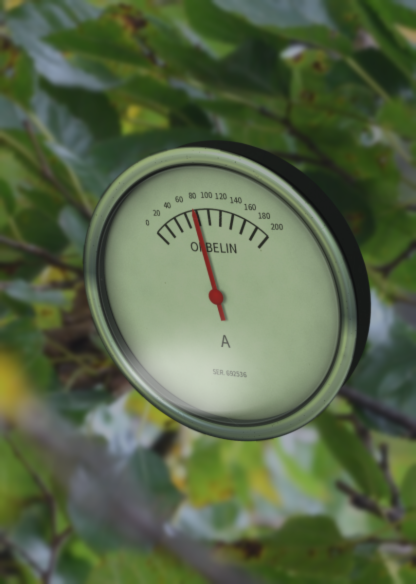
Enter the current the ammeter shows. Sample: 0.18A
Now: 80A
